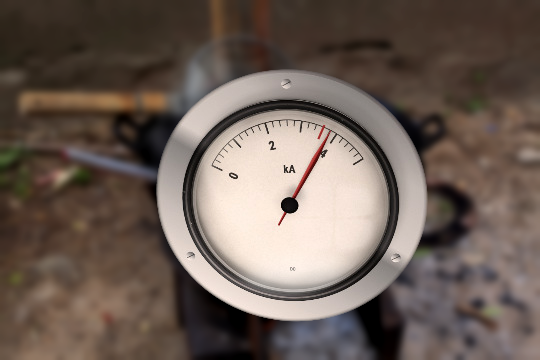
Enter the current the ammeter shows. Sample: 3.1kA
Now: 3.8kA
